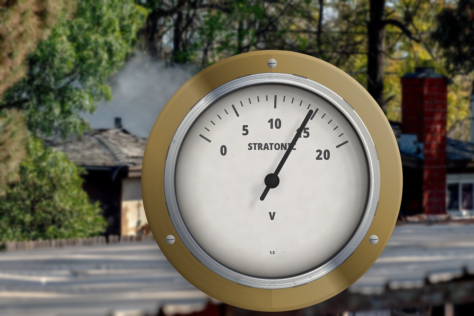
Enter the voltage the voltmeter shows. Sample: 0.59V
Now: 14.5V
